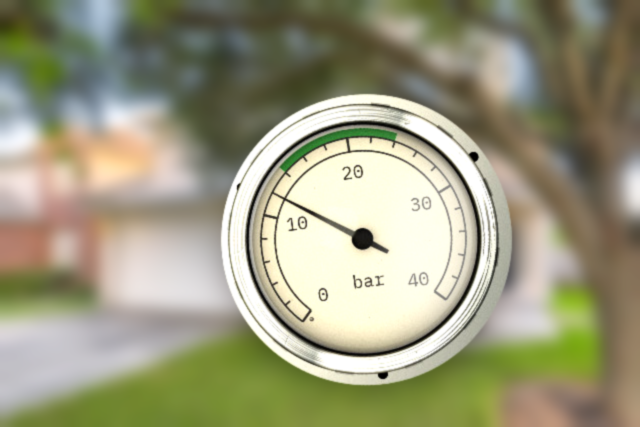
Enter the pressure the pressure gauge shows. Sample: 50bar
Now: 12bar
